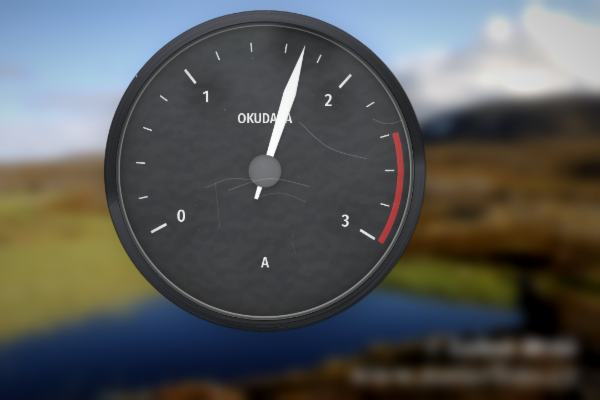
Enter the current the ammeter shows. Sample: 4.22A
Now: 1.7A
